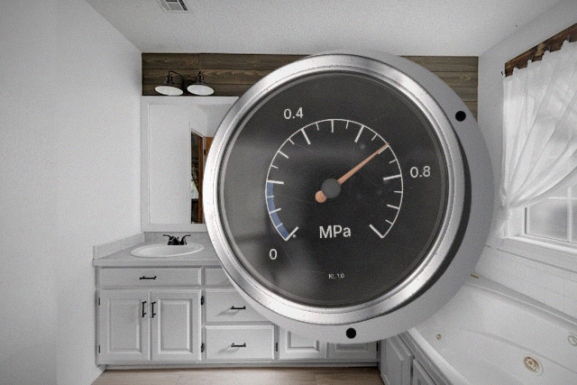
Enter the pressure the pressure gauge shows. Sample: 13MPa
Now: 0.7MPa
